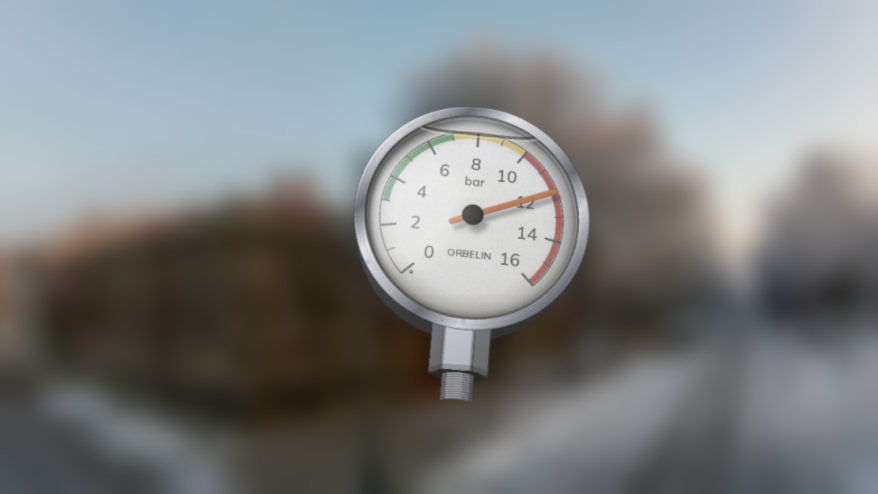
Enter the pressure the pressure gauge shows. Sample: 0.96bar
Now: 12bar
